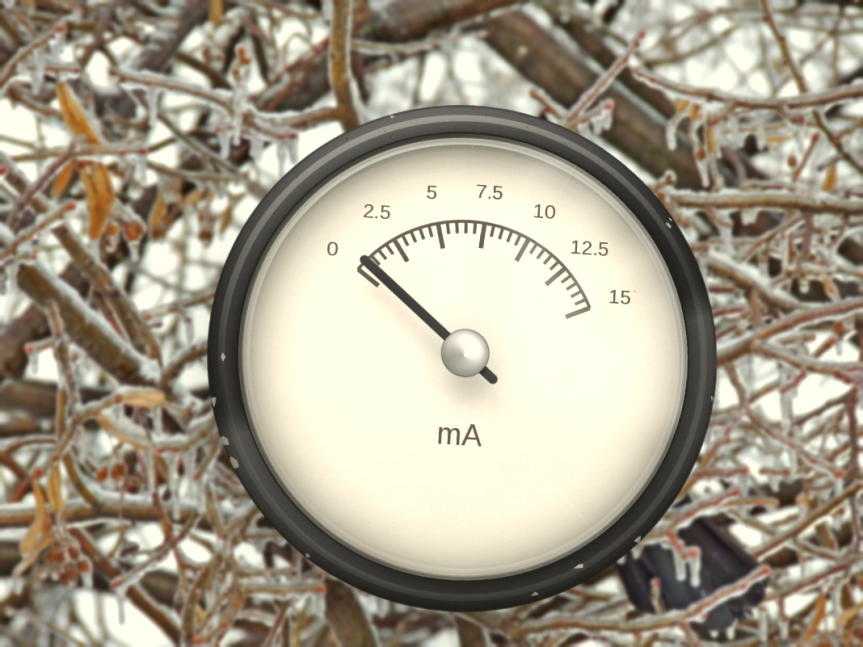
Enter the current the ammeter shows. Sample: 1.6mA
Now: 0.5mA
